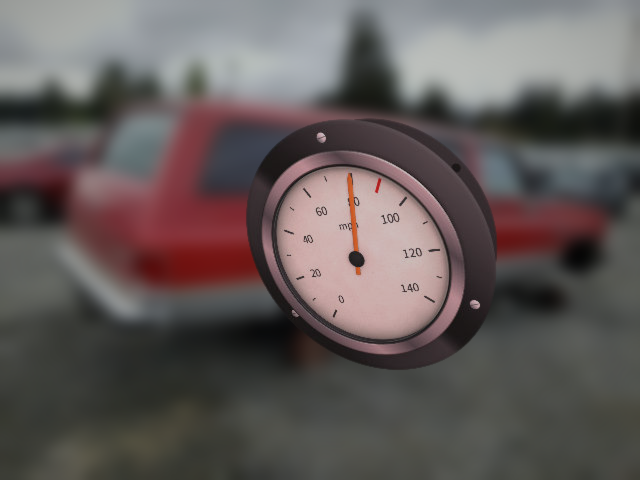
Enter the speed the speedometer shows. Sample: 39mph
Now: 80mph
